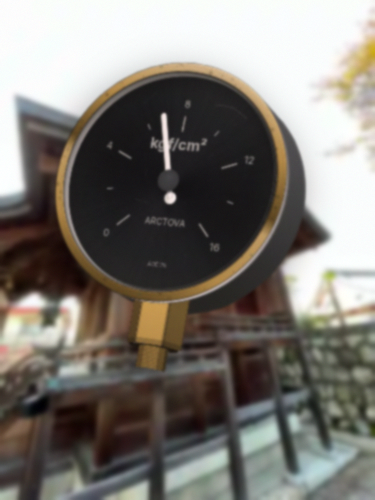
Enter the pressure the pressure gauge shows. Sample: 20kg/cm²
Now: 7kg/cm²
